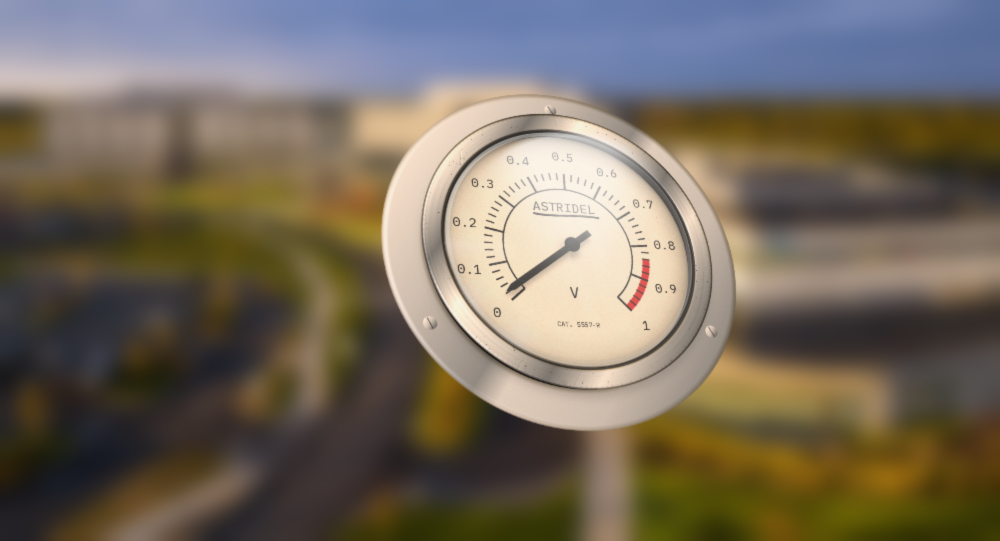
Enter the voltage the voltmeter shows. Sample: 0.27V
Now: 0.02V
